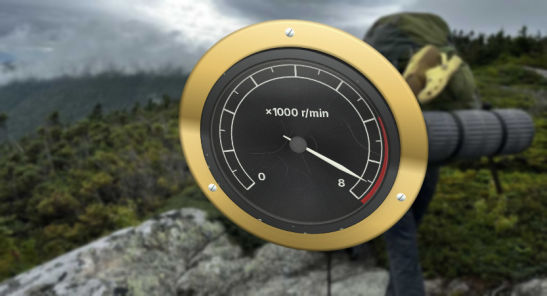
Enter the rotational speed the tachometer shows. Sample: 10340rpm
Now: 7500rpm
